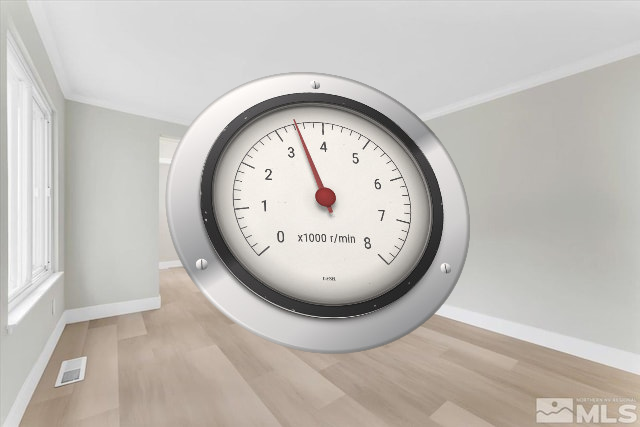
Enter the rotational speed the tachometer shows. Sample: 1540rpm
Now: 3400rpm
